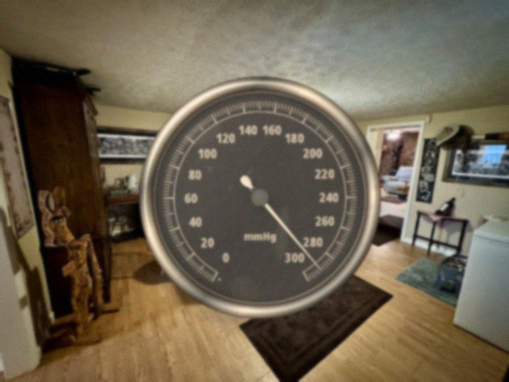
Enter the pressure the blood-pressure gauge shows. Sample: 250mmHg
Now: 290mmHg
